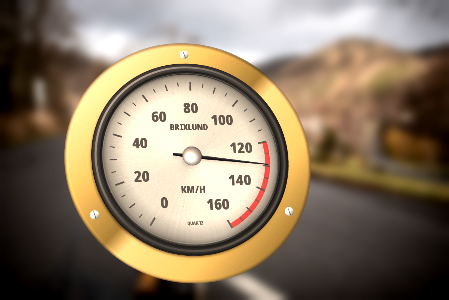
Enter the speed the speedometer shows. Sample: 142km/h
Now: 130km/h
